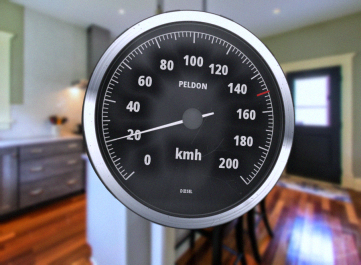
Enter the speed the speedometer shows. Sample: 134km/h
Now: 20km/h
